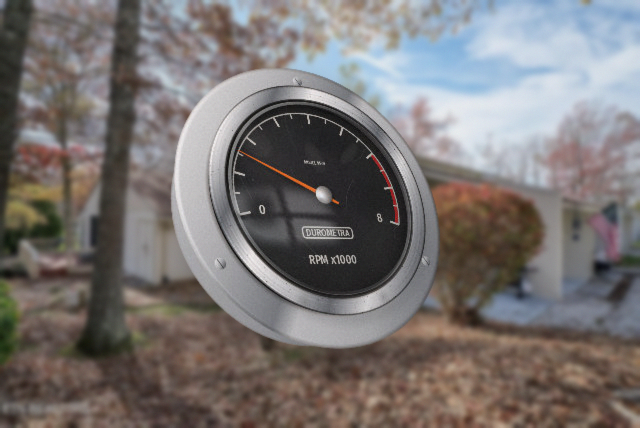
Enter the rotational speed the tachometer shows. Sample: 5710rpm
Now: 1500rpm
